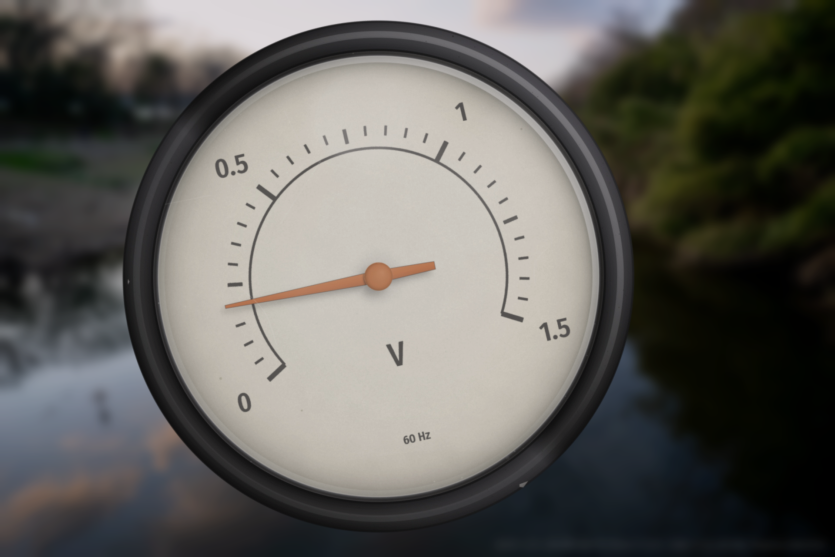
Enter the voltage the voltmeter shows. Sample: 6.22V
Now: 0.2V
